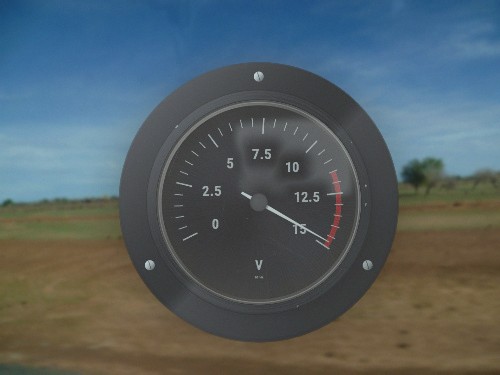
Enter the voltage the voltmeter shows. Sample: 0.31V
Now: 14.75V
